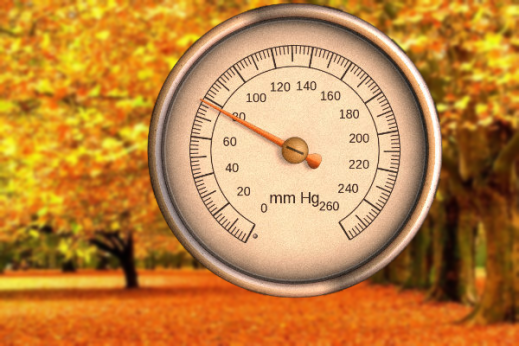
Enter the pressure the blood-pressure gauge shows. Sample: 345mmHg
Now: 78mmHg
